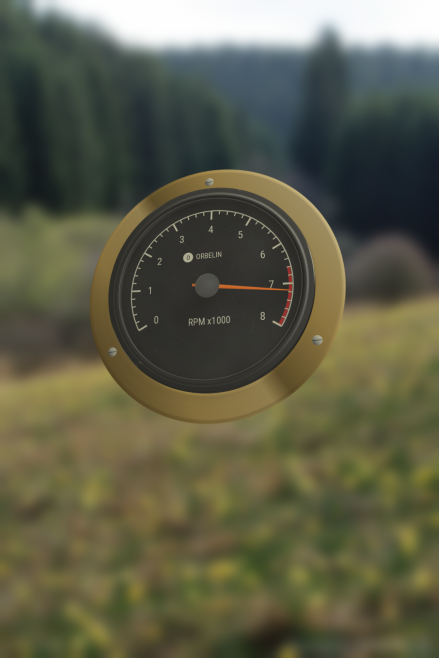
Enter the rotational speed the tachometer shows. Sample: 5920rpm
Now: 7200rpm
